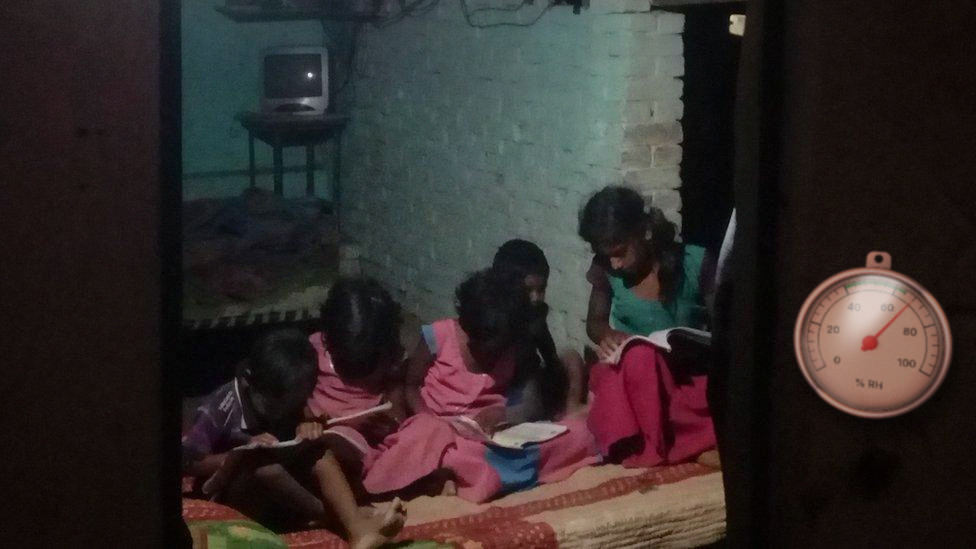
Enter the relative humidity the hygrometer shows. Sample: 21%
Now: 68%
